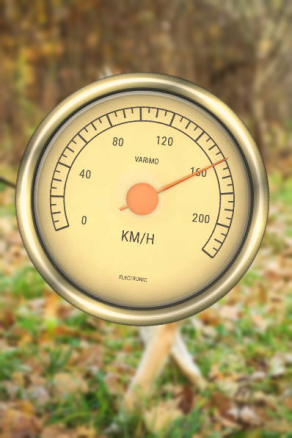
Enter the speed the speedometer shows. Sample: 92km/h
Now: 160km/h
